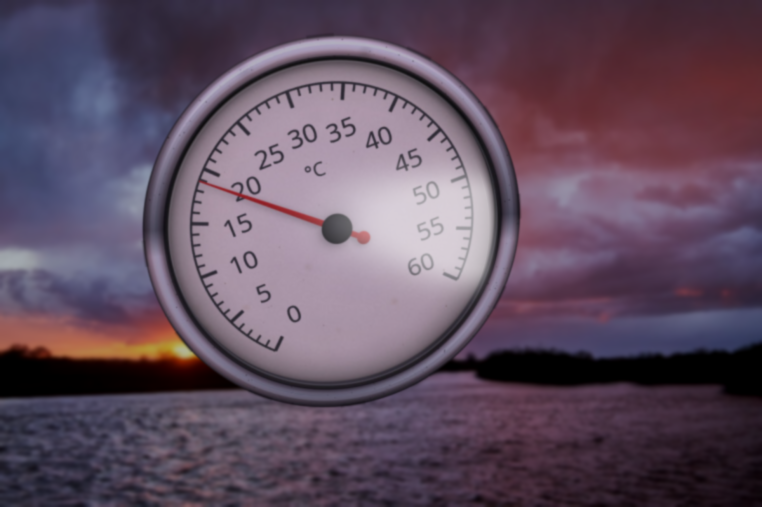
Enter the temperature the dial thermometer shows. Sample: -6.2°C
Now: 19°C
